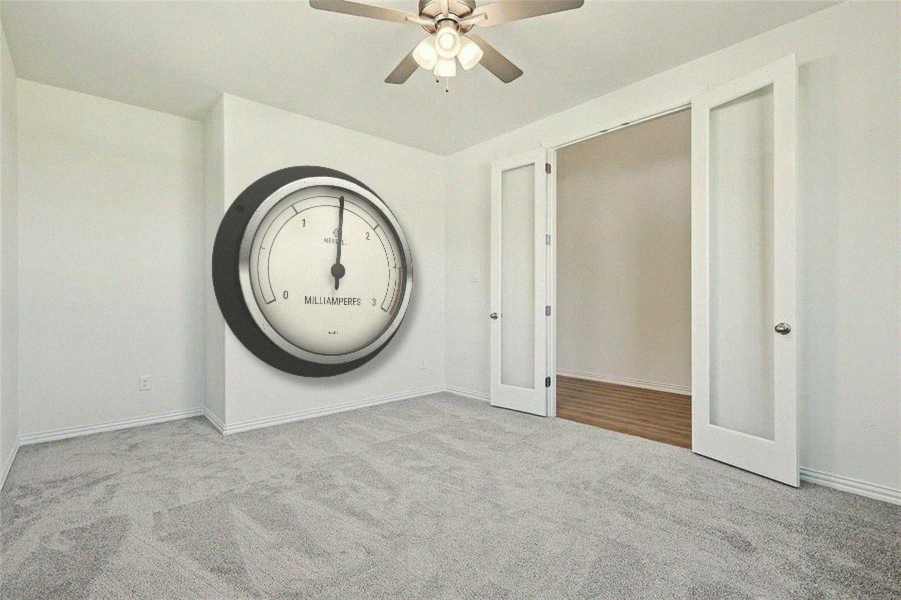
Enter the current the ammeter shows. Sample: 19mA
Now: 1.5mA
